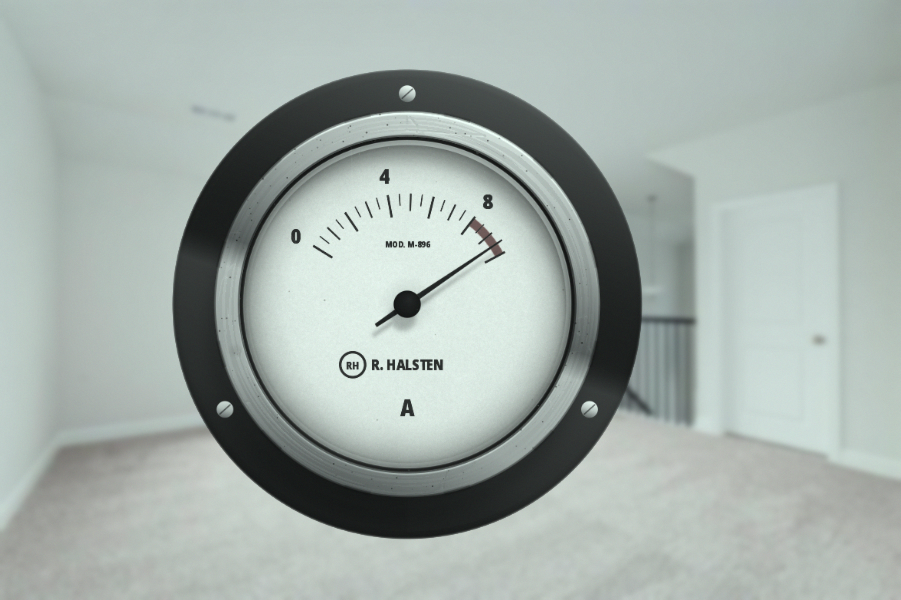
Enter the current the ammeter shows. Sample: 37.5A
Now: 9.5A
